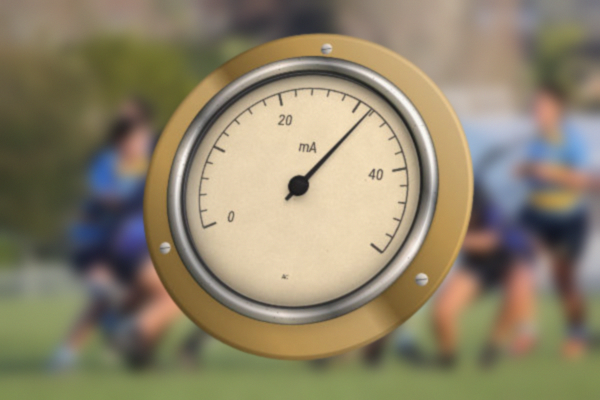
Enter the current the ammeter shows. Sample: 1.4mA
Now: 32mA
